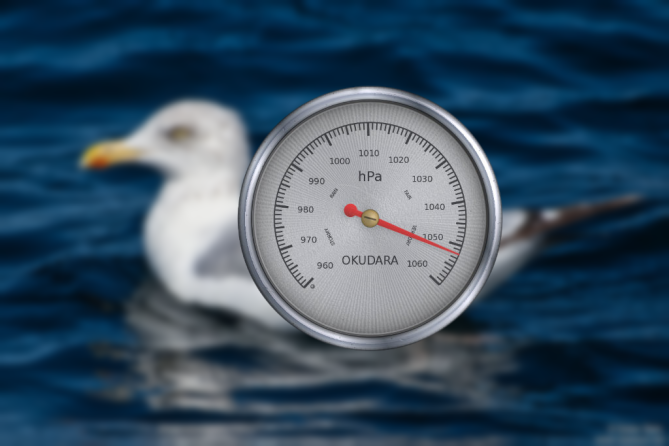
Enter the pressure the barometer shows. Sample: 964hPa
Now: 1052hPa
